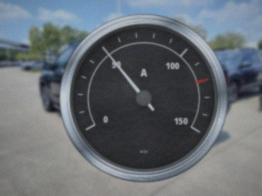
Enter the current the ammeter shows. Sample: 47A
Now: 50A
